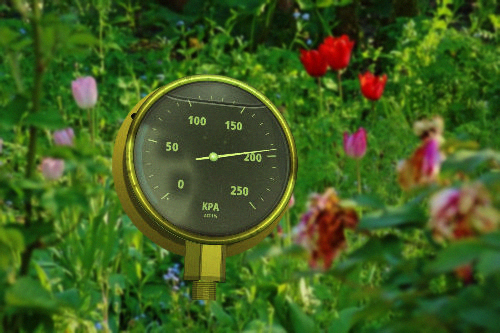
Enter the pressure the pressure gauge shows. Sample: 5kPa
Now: 195kPa
